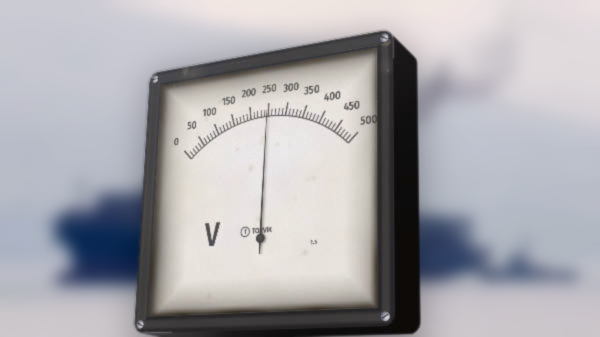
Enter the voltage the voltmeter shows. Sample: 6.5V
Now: 250V
